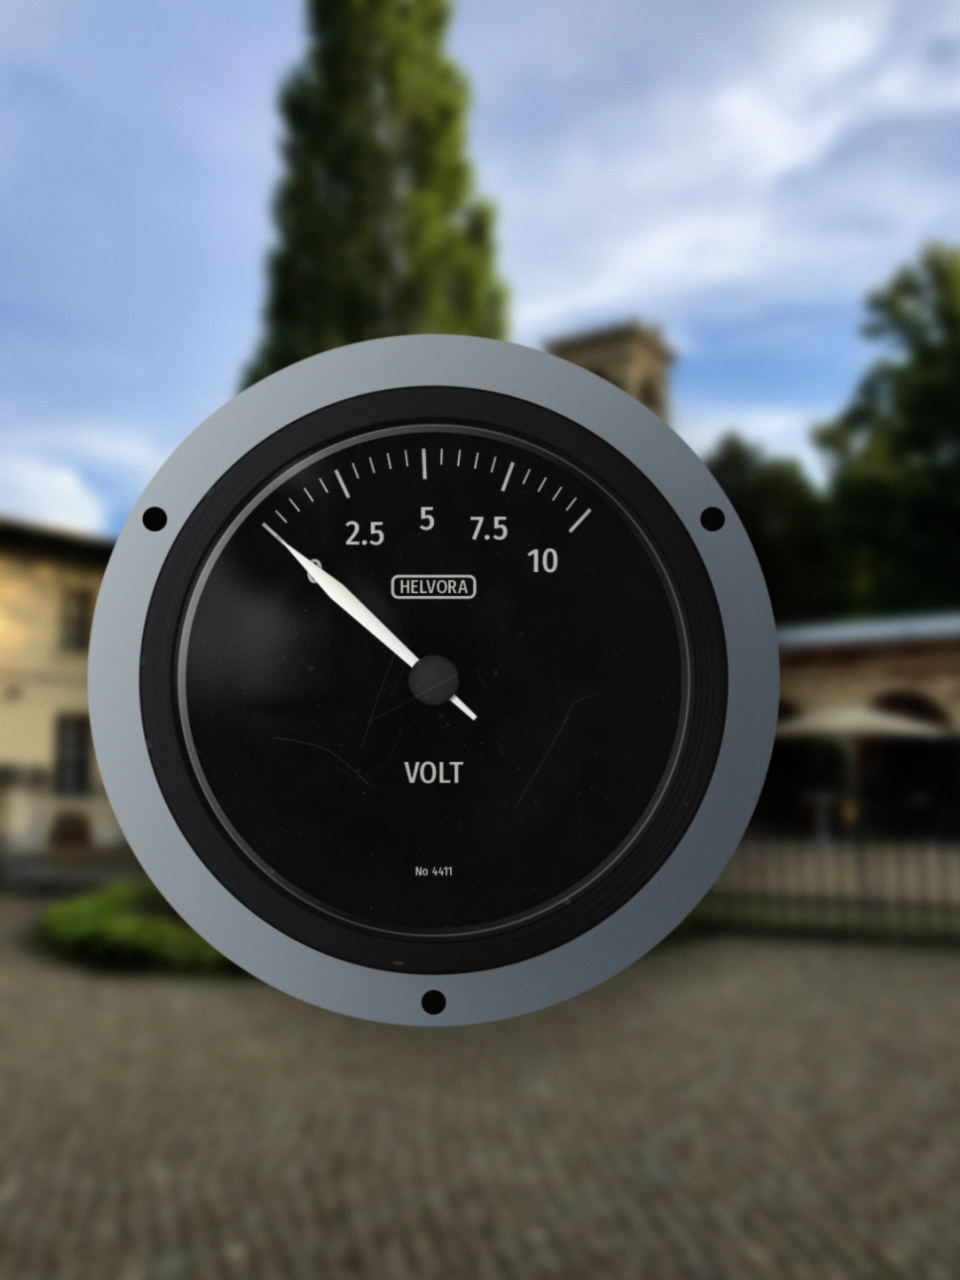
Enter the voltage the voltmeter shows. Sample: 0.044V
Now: 0V
